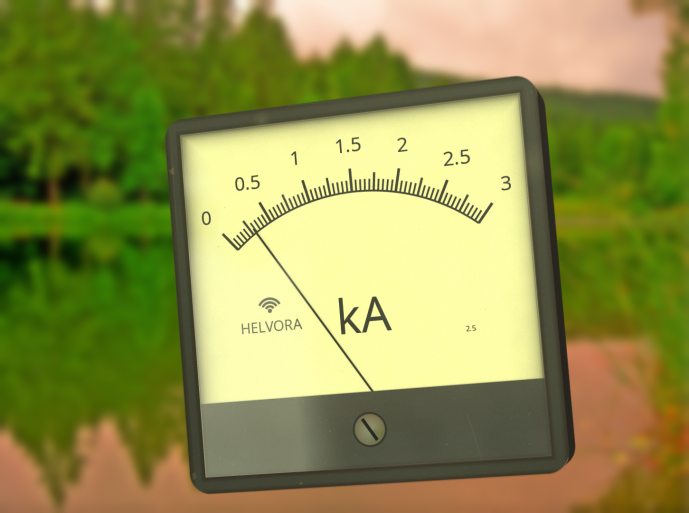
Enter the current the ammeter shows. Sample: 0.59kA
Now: 0.3kA
